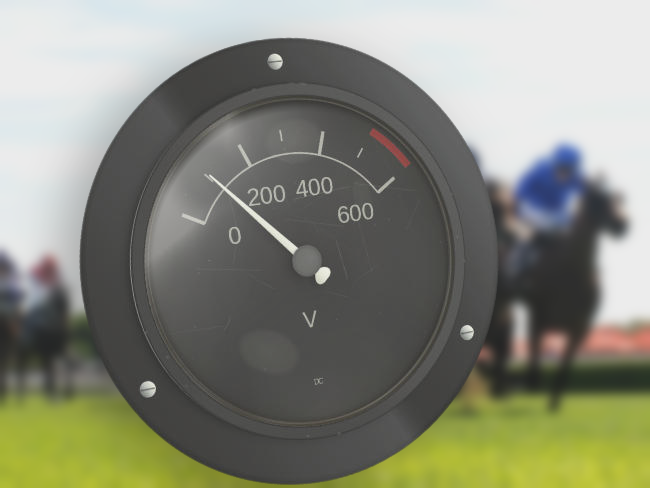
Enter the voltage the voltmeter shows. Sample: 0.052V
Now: 100V
